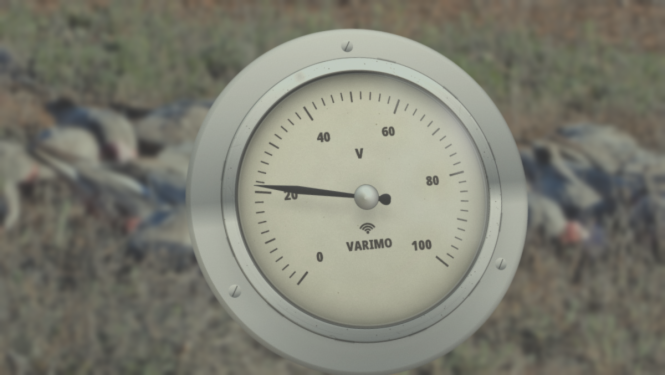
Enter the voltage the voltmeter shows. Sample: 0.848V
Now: 21V
